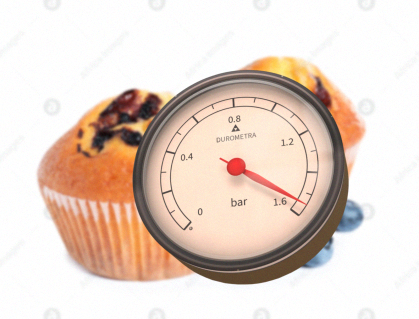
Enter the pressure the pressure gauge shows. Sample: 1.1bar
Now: 1.55bar
